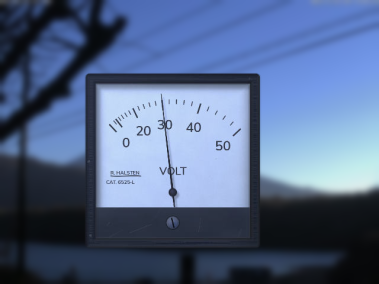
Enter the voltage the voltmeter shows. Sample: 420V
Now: 30V
